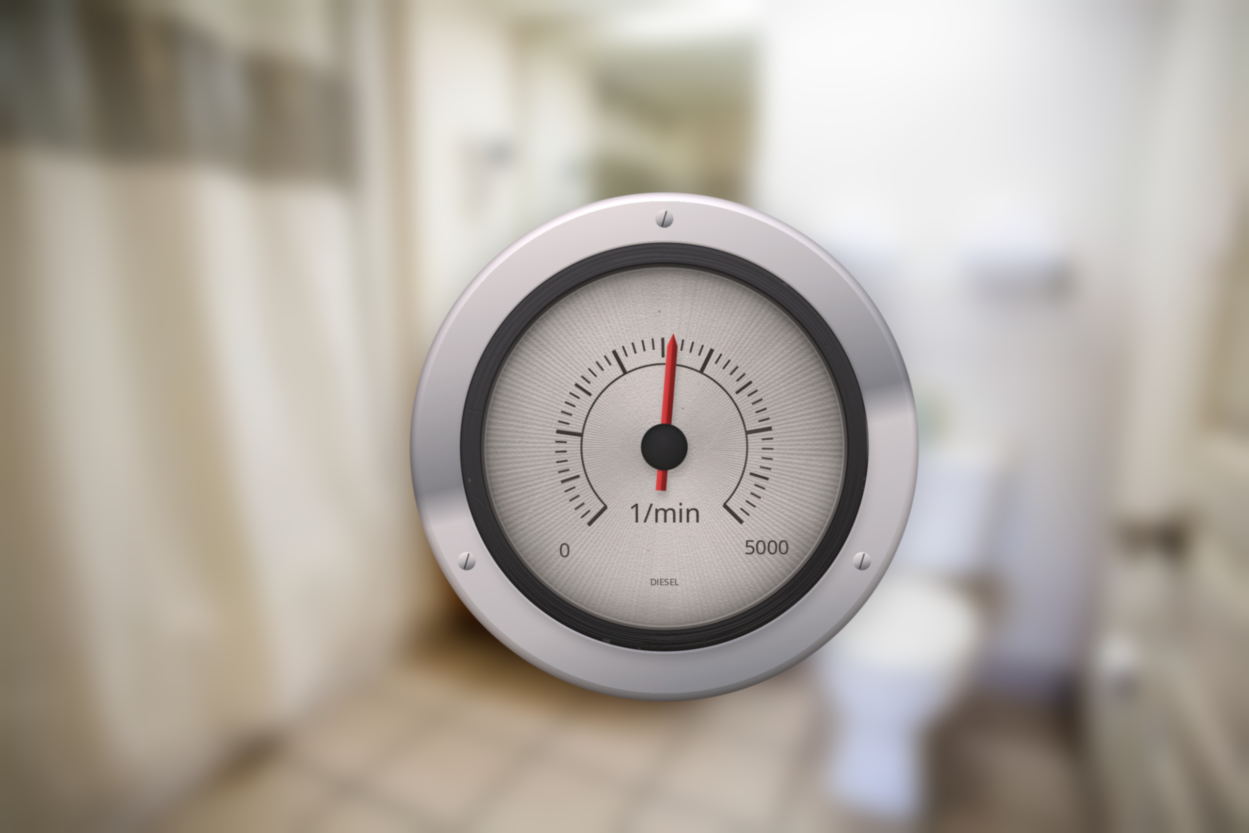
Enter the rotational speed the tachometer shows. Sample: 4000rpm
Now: 2600rpm
